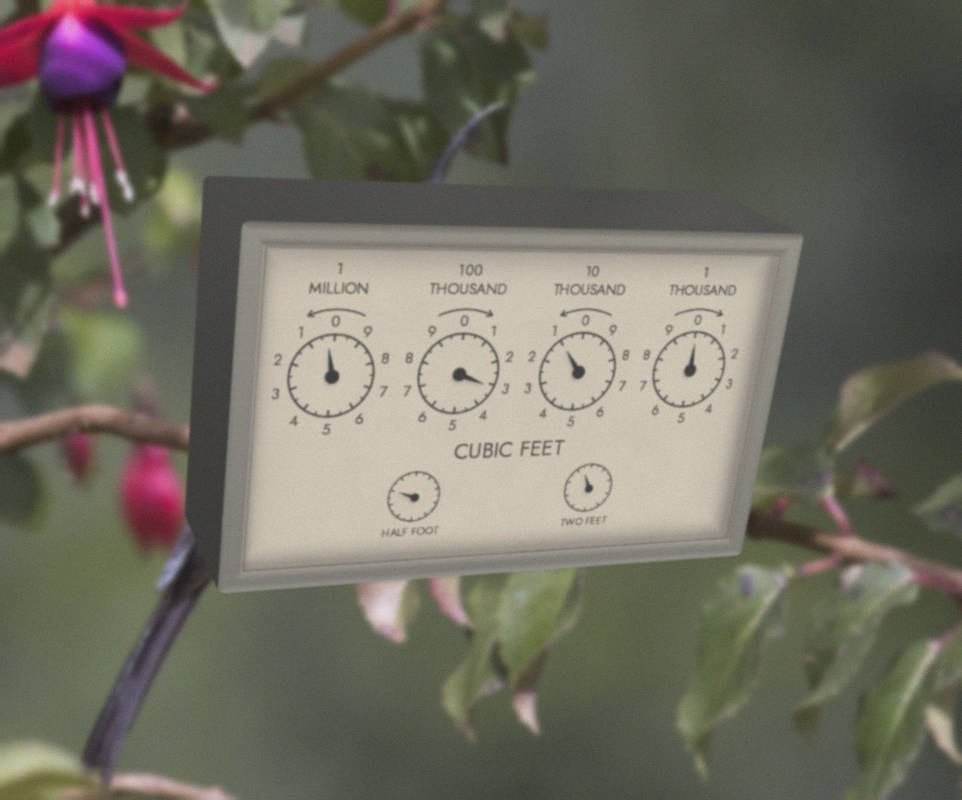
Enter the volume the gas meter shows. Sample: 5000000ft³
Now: 31000ft³
